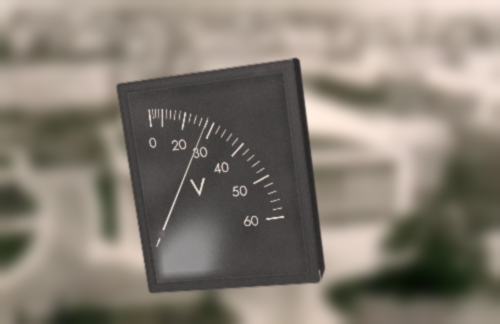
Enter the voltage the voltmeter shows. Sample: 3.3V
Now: 28V
